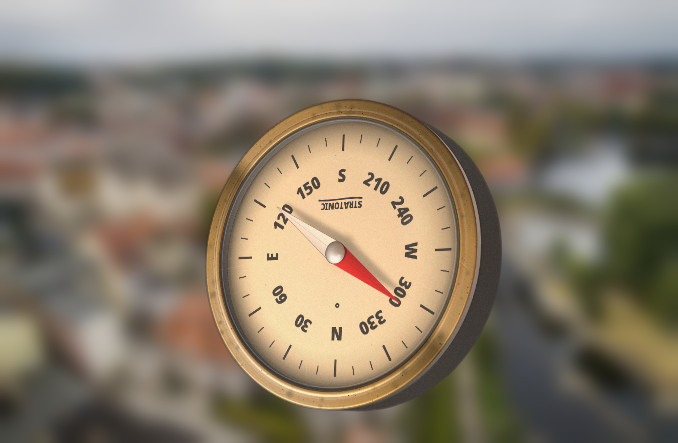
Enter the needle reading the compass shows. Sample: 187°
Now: 305°
